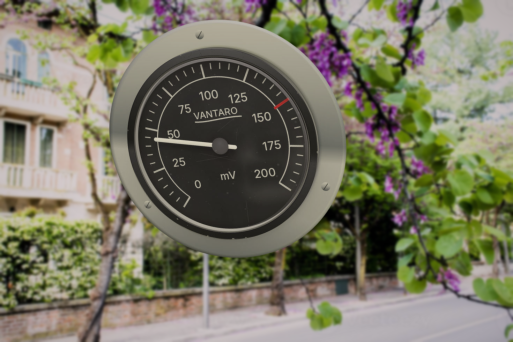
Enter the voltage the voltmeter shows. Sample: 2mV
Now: 45mV
